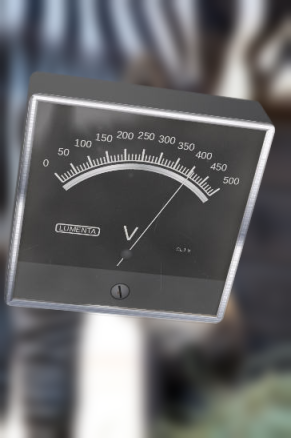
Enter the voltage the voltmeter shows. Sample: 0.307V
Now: 400V
